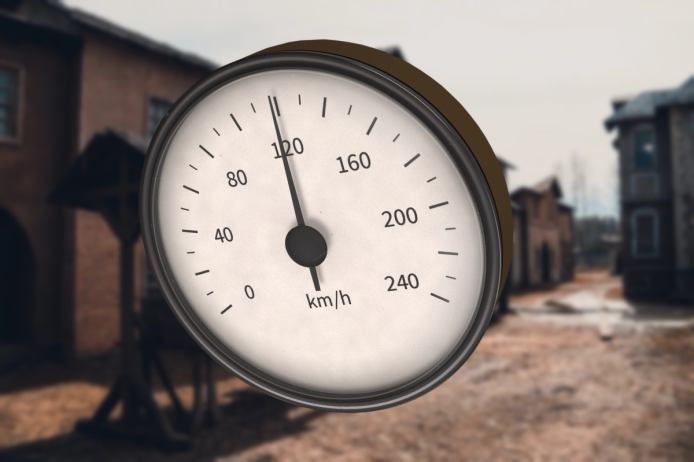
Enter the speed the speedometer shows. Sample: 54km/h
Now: 120km/h
